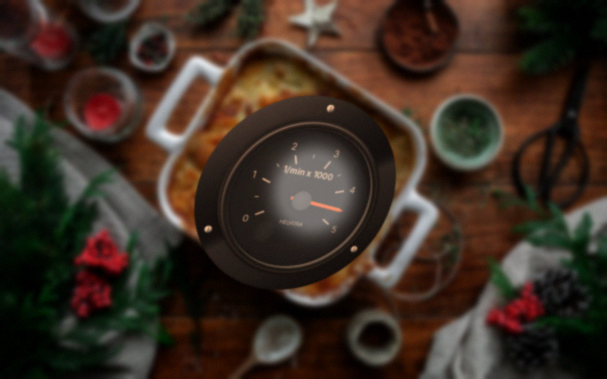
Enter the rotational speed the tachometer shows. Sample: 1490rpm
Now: 4500rpm
